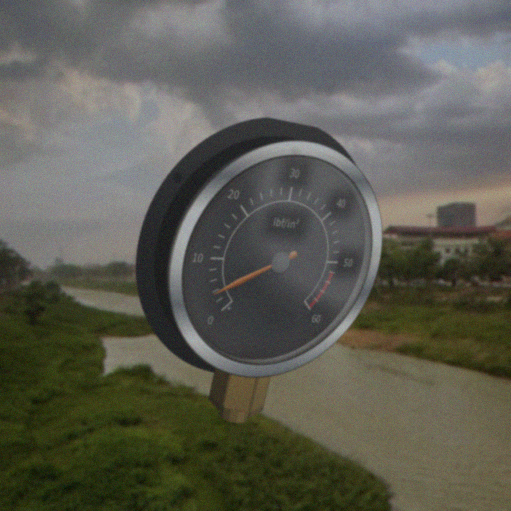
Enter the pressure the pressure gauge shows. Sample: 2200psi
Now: 4psi
